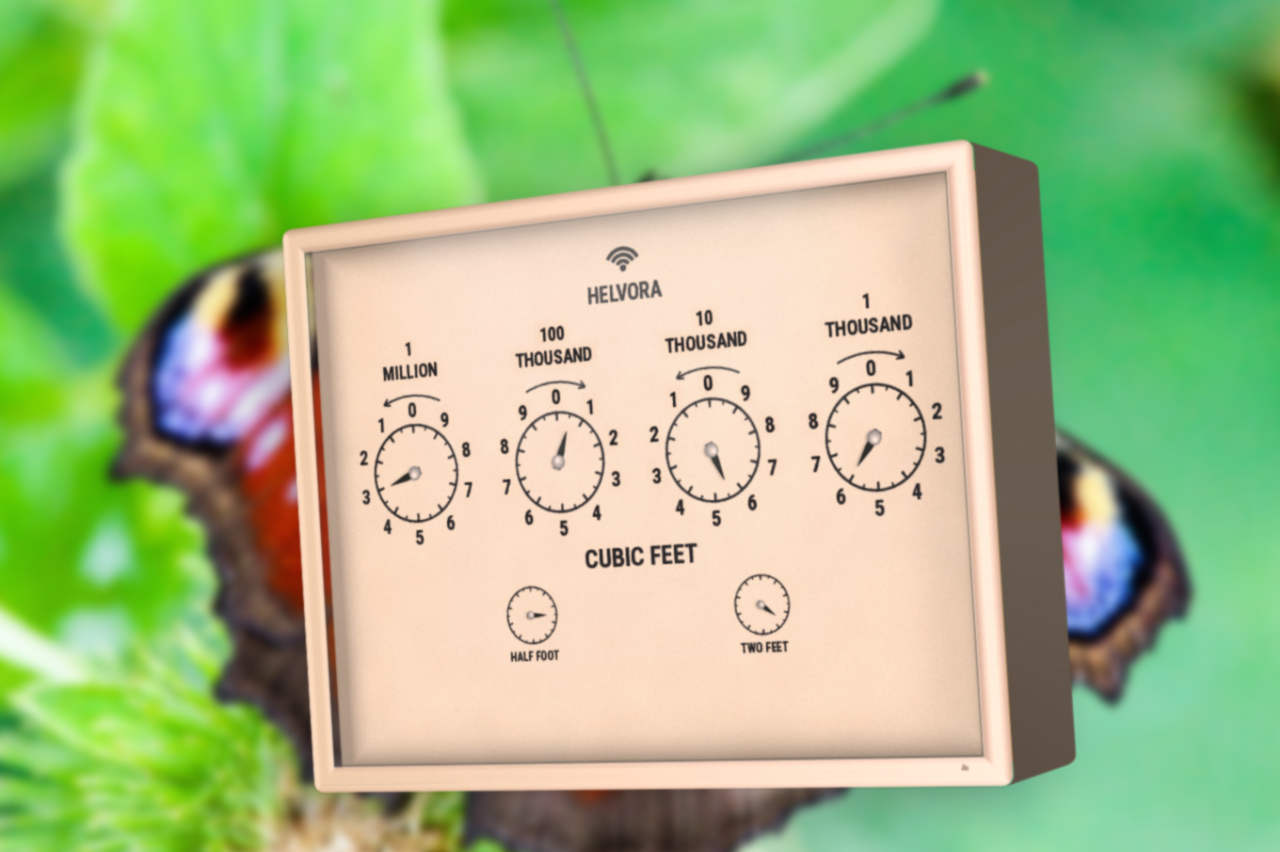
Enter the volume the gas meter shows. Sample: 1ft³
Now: 305600ft³
